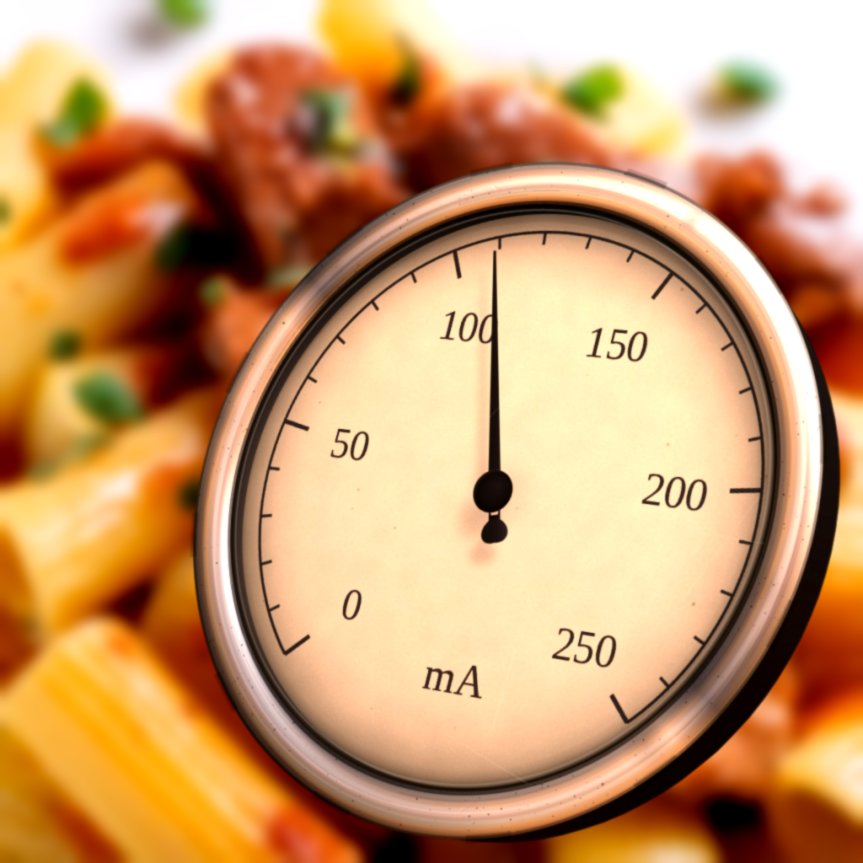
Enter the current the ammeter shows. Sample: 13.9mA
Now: 110mA
